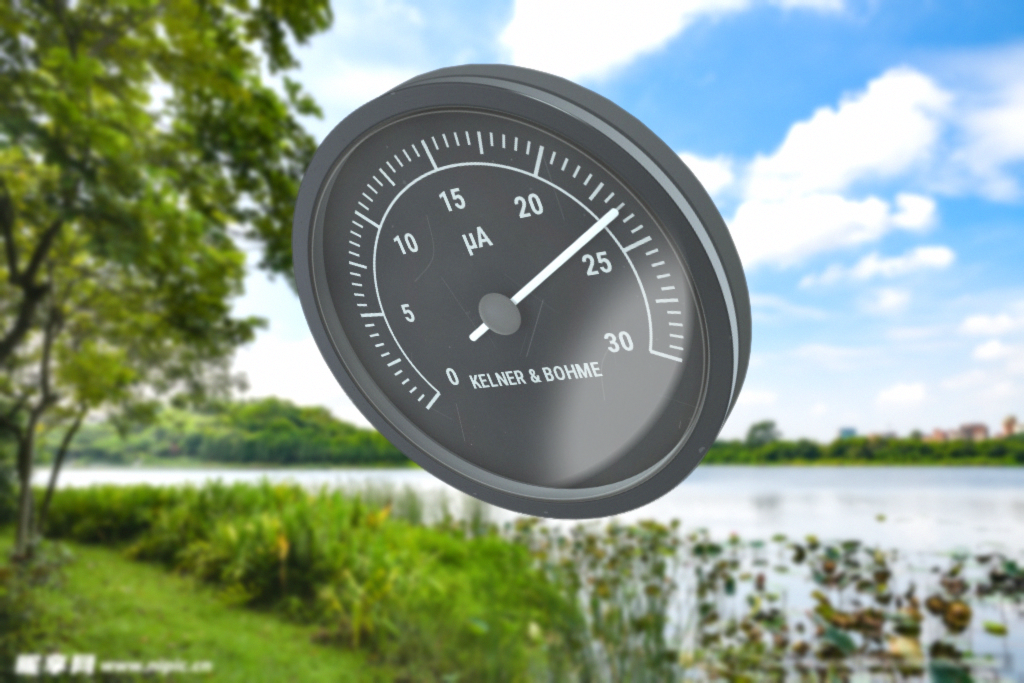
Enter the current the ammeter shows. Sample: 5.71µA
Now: 23.5µA
